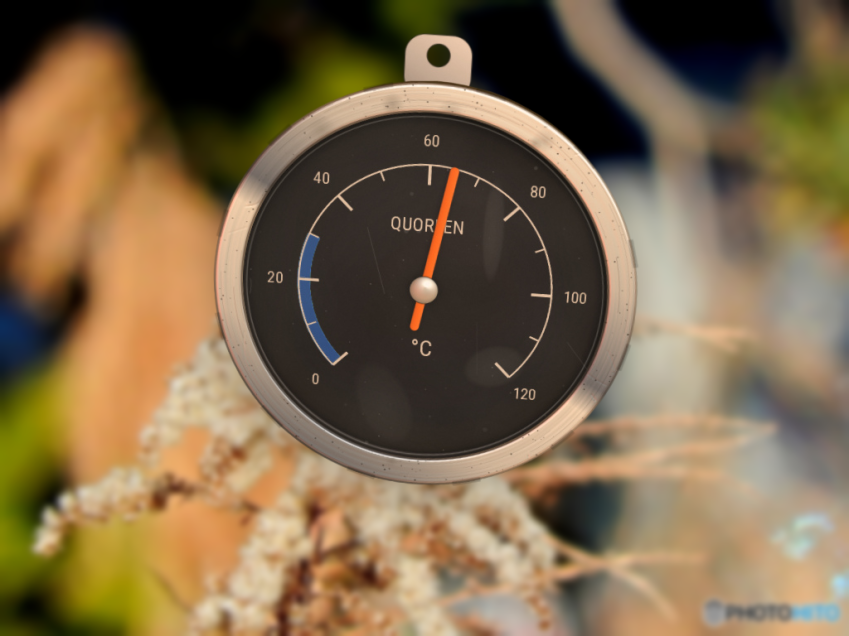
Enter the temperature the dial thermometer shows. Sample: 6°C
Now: 65°C
